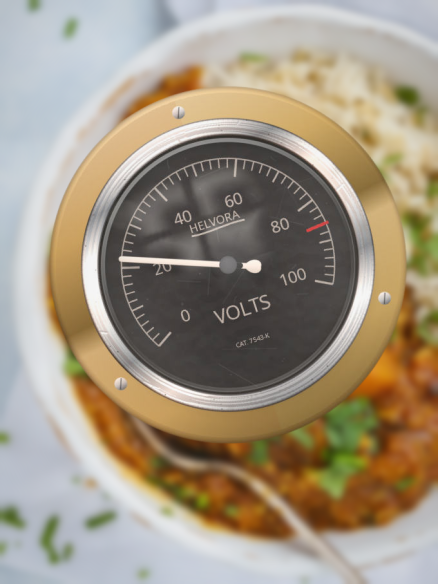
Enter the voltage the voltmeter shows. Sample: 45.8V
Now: 22V
